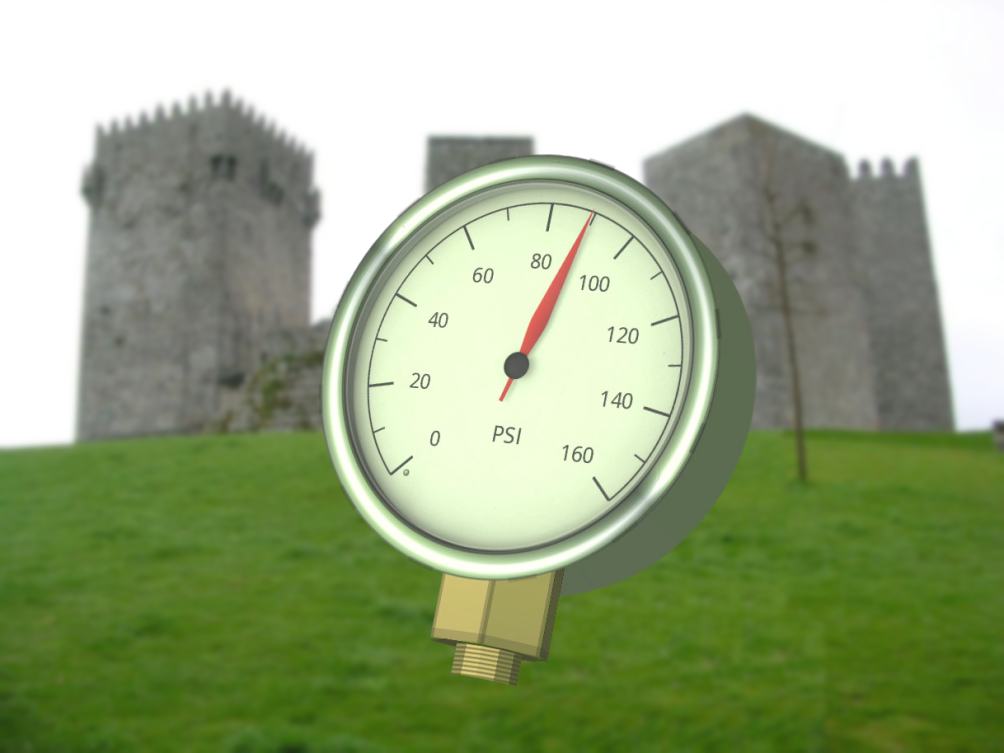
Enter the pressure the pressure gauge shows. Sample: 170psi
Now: 90psi
